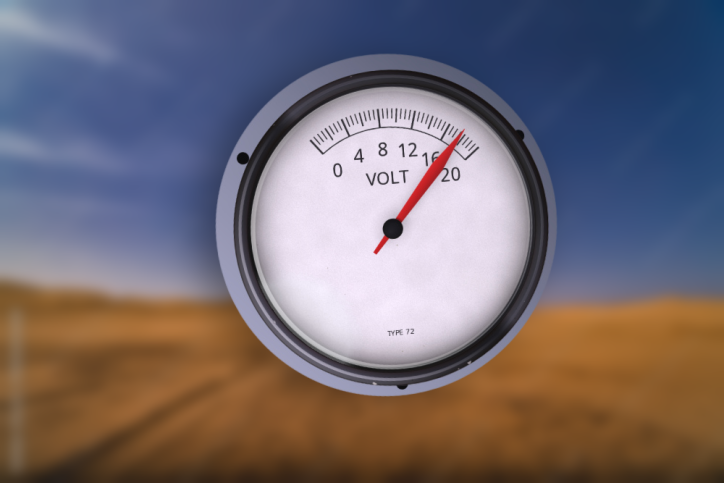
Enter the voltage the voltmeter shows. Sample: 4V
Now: 17.5V
